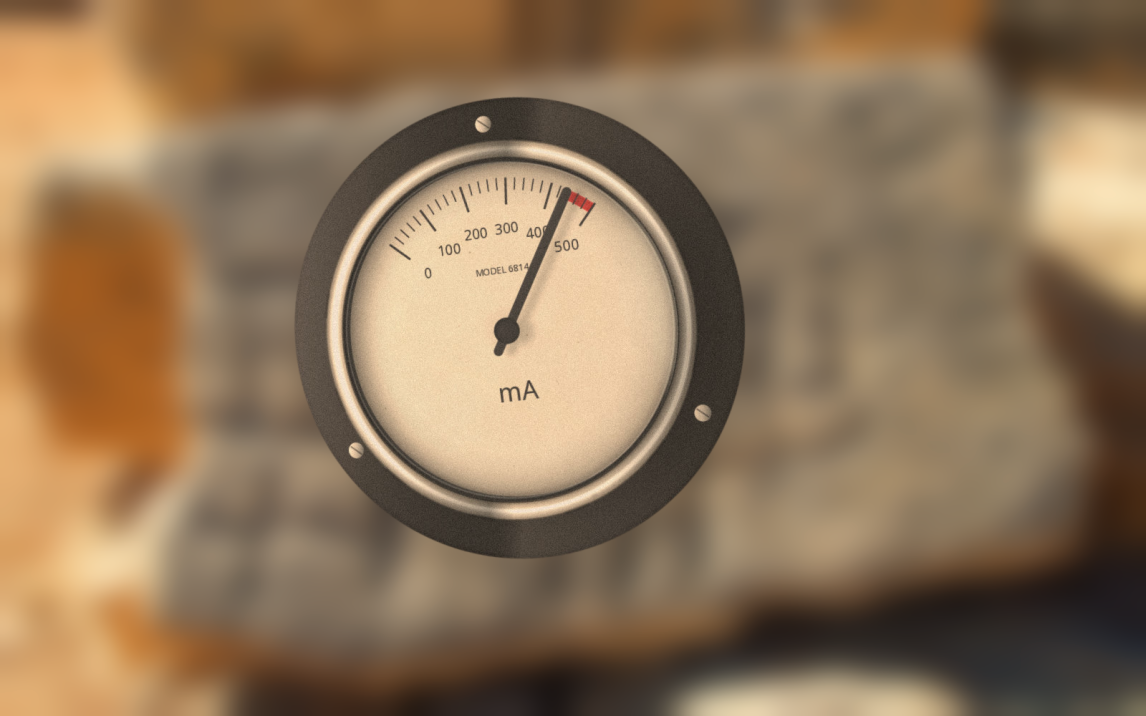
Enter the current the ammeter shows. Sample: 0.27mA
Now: 440mA
